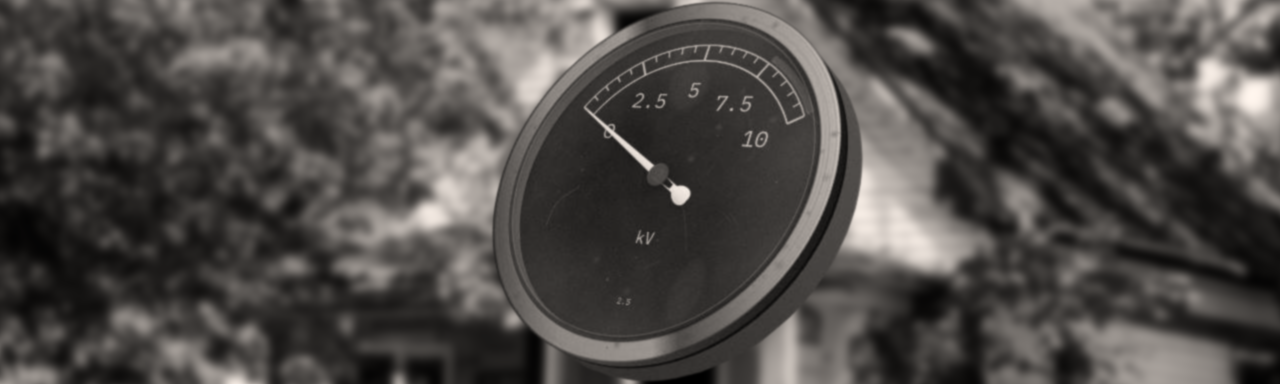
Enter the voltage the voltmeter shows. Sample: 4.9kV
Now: 0kV
